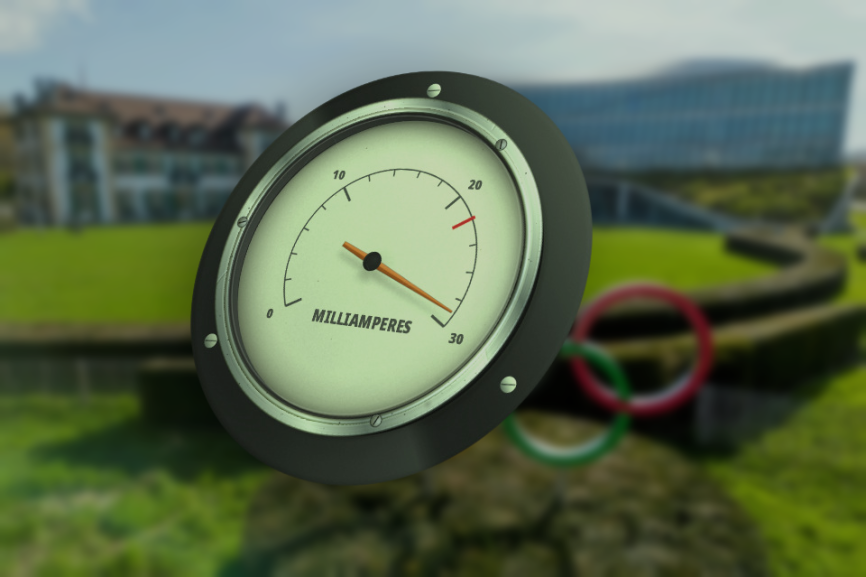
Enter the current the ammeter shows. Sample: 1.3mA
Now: 29mA
